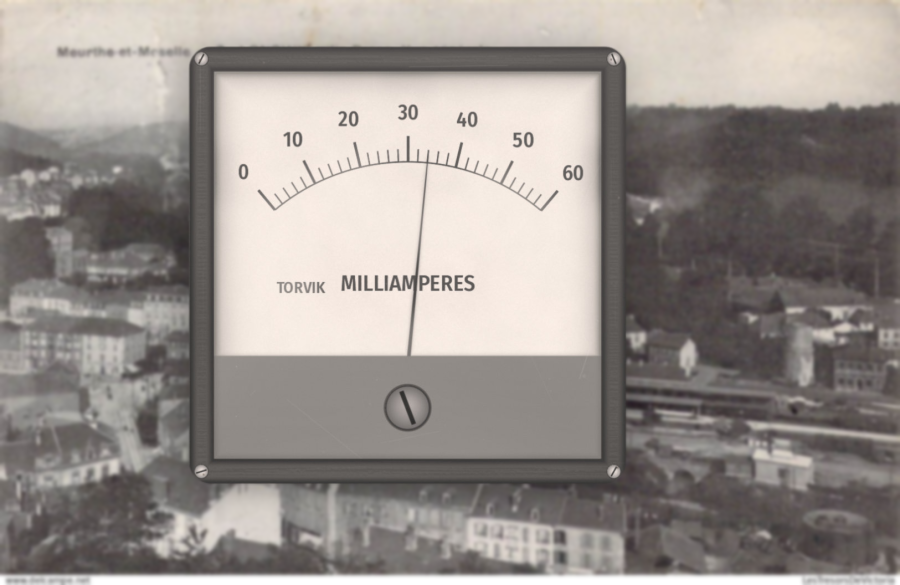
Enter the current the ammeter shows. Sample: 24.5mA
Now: 34mA
